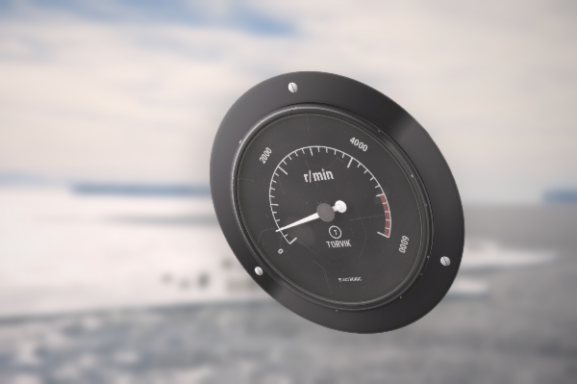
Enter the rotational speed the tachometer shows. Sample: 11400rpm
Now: 400rpm
